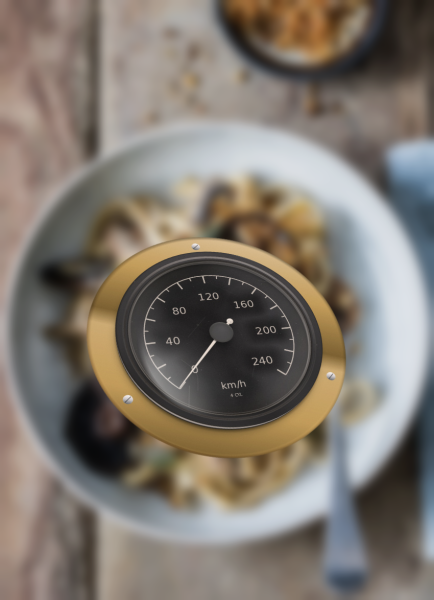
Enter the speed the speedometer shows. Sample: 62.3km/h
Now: 0km/h
